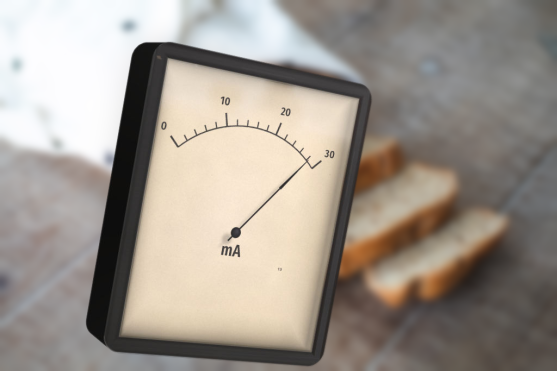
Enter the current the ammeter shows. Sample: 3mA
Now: 28mA
